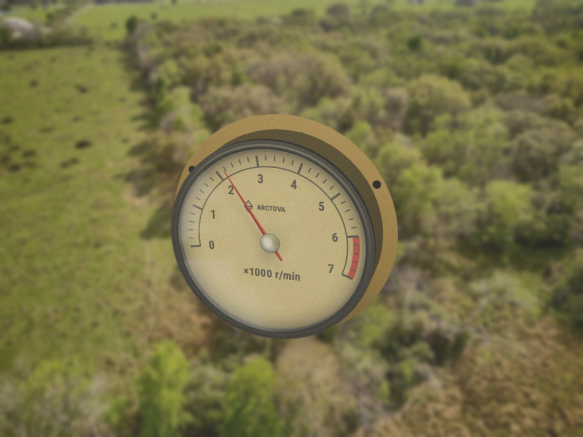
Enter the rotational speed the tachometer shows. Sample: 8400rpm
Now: 2200rpm
